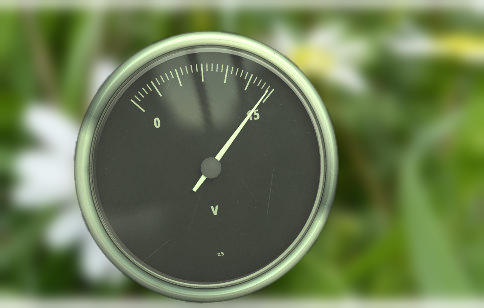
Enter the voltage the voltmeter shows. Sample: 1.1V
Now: 14.5V
